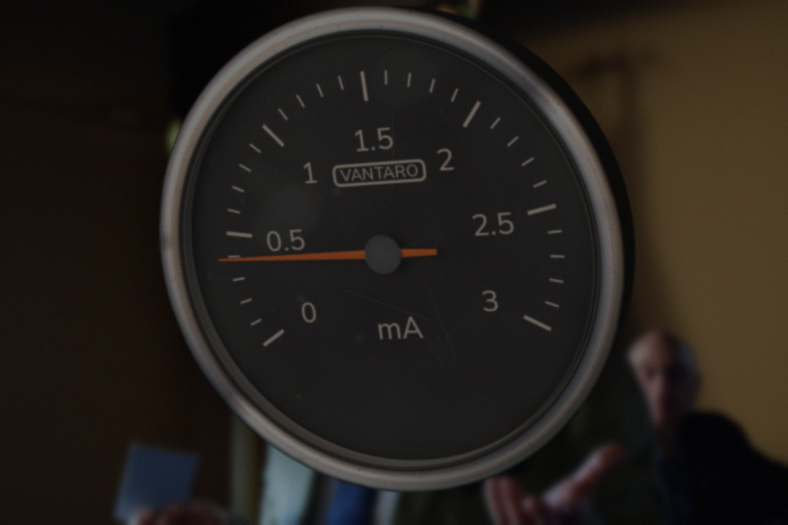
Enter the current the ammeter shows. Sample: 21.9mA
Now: 0.4mA
